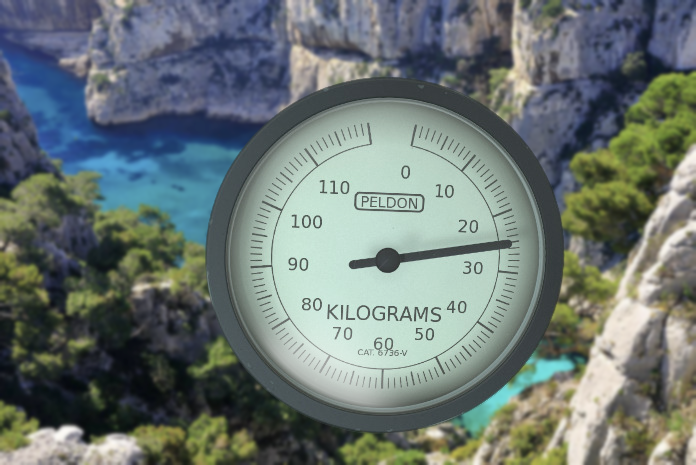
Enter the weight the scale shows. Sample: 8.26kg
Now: 25kg
